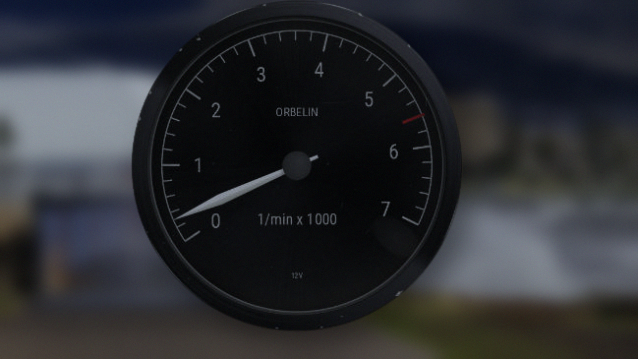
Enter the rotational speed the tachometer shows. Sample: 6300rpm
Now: 300rpm
